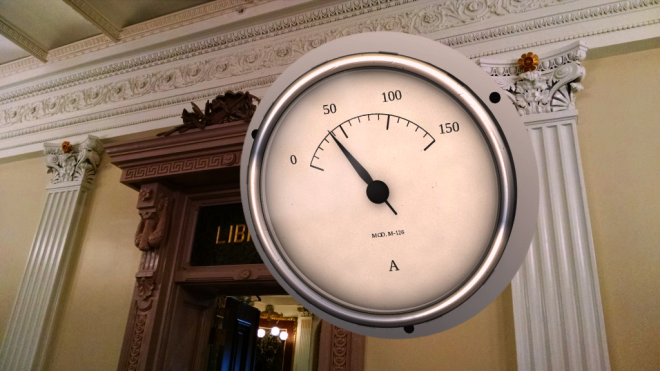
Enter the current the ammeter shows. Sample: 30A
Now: 40A
